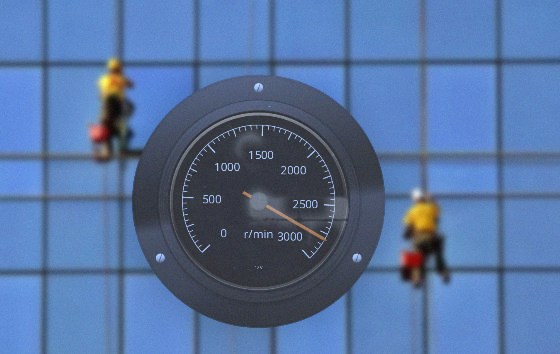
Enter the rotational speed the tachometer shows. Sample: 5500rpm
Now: 2800rpm
